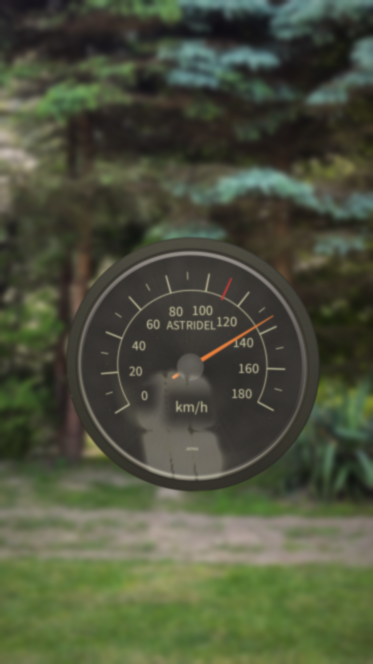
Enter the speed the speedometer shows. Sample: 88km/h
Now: 135km/h
